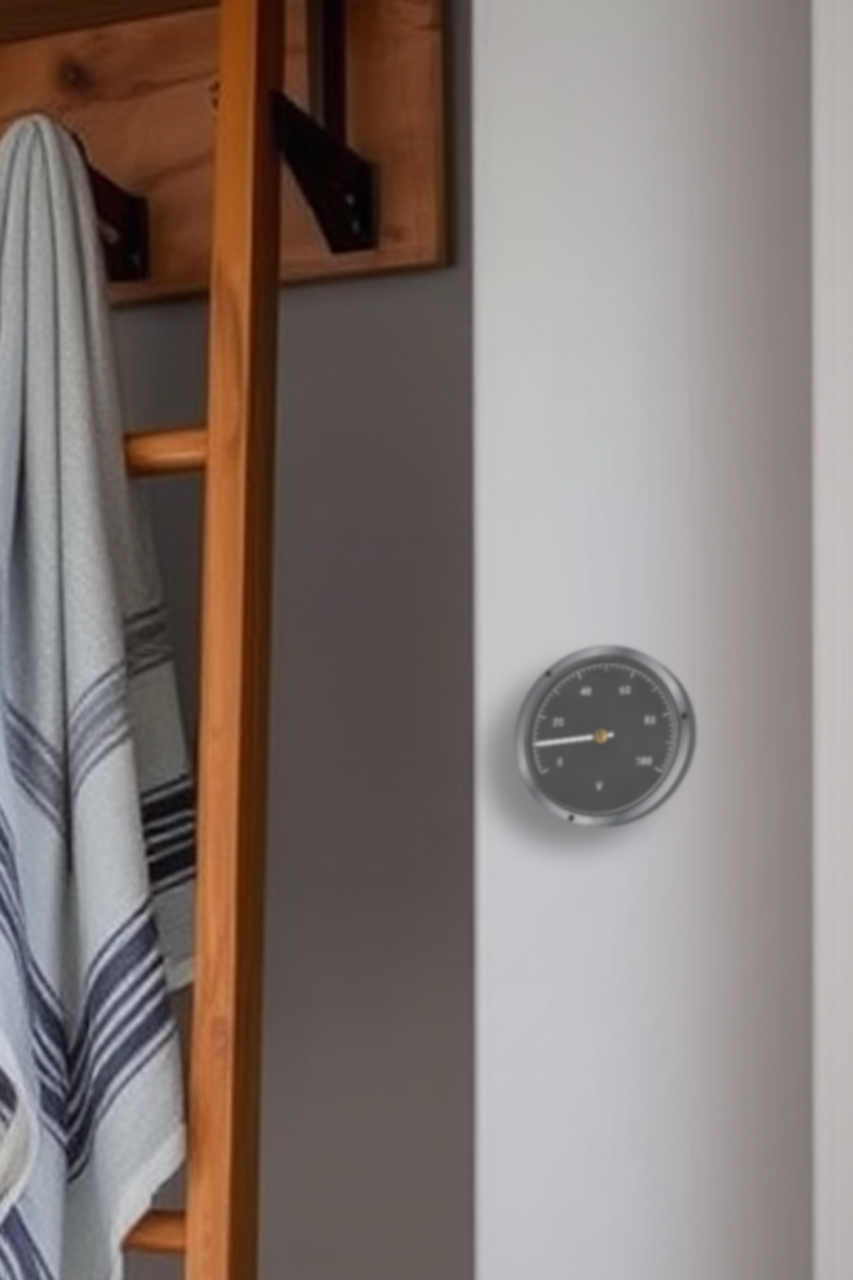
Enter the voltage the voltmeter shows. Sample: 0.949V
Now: 10V
